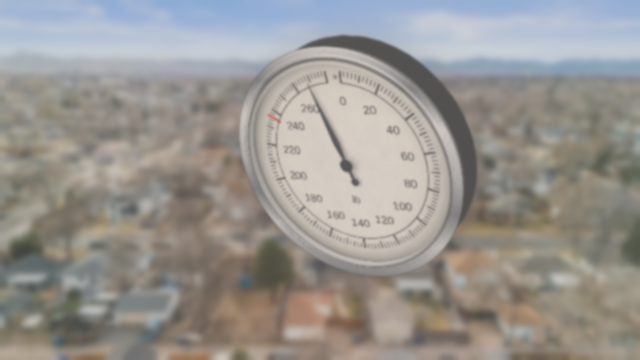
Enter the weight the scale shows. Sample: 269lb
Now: 270lb
